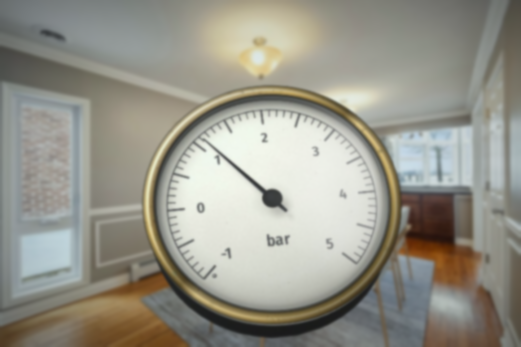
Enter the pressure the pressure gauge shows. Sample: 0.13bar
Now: 1.1bar
